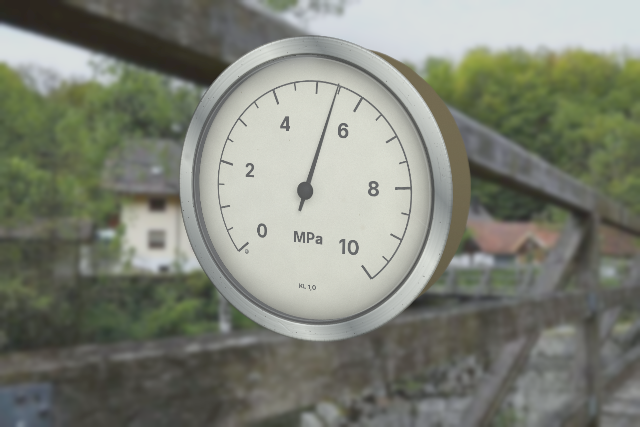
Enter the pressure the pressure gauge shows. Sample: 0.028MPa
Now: 5.5MPa
